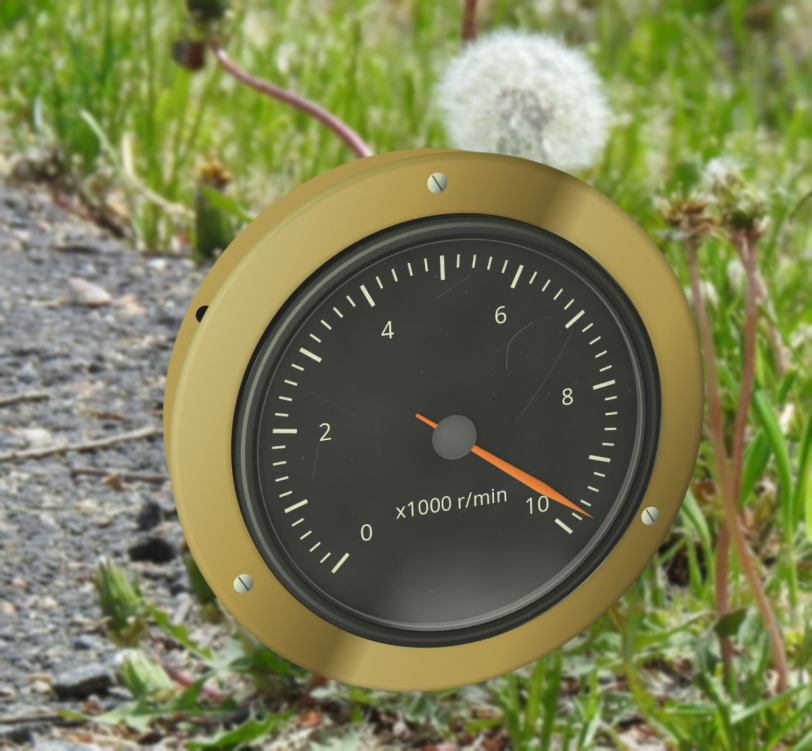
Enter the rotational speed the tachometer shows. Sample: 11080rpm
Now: 9700rpm
